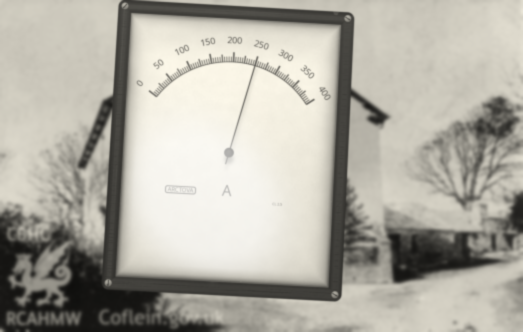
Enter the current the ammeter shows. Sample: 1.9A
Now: 250A
